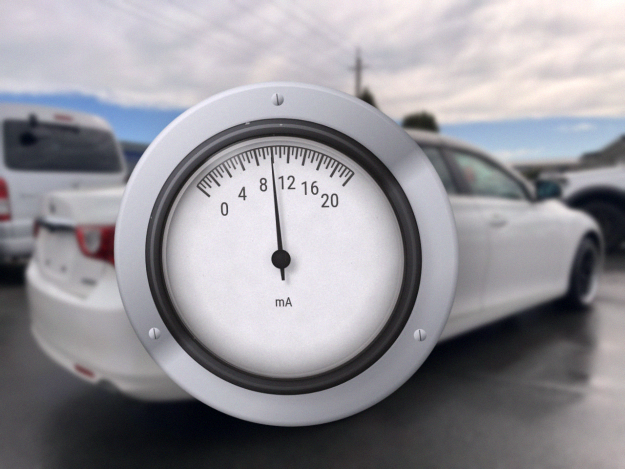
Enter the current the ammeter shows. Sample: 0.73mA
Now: 10mA
